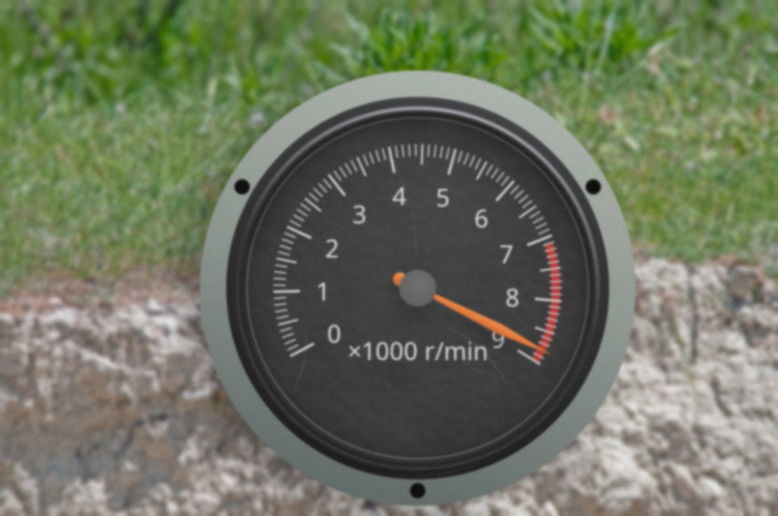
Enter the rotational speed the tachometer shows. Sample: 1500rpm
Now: 8800rpm
